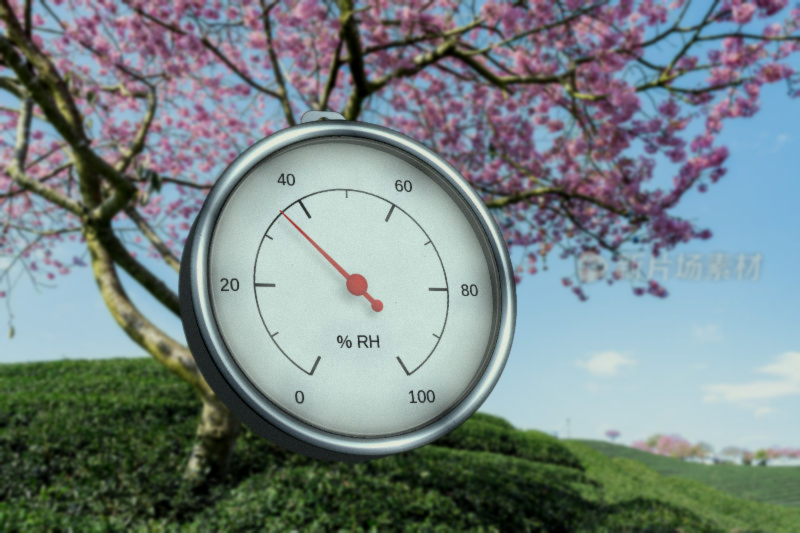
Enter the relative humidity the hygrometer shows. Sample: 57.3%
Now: 35%
